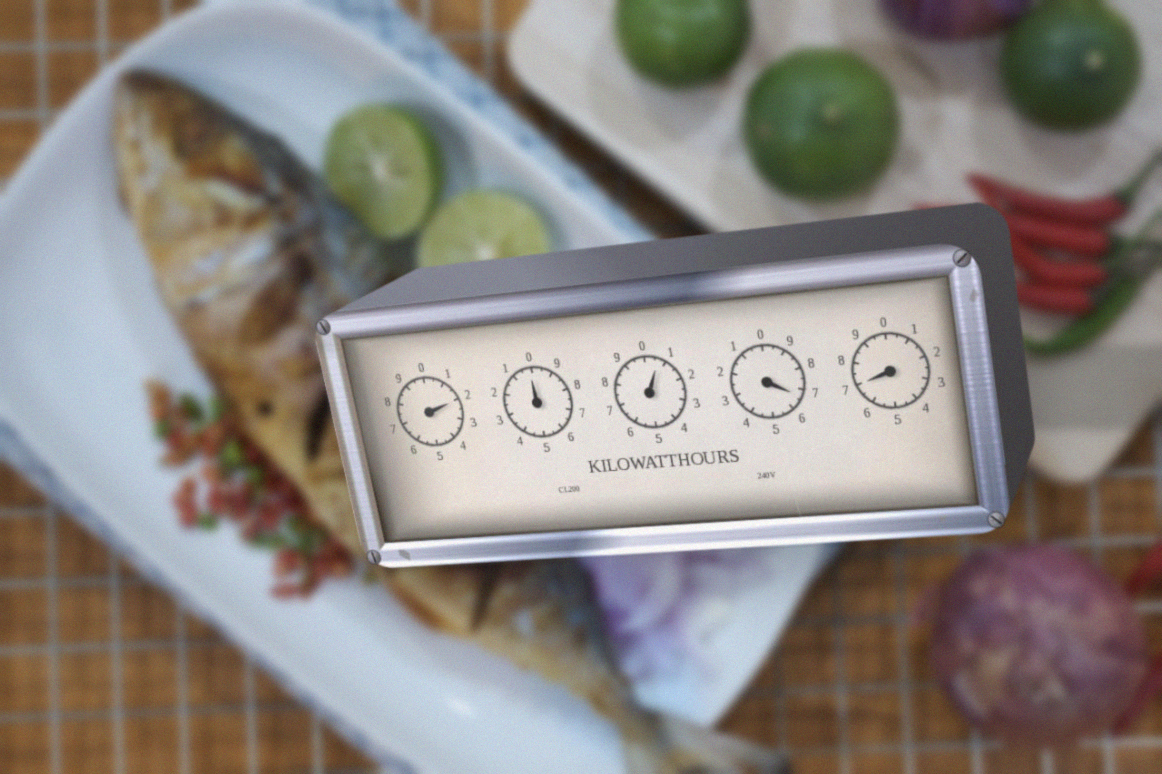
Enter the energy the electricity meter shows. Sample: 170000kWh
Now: 20067kWh
